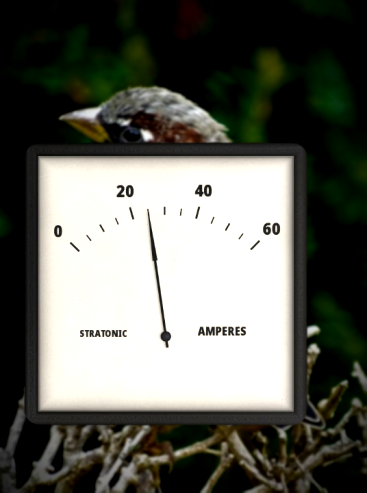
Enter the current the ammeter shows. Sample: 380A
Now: 25A
